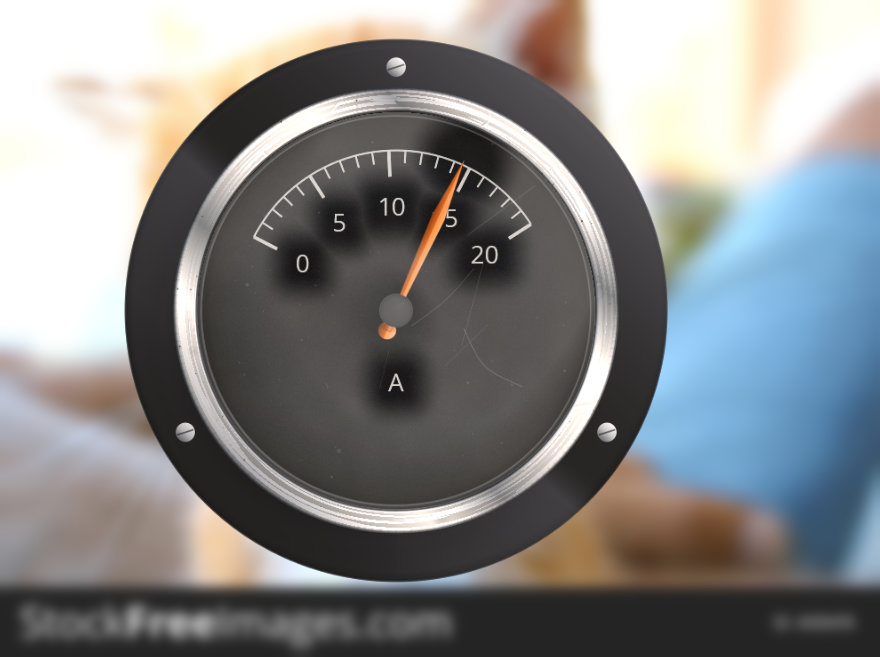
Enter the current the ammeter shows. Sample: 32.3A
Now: 14.5A
